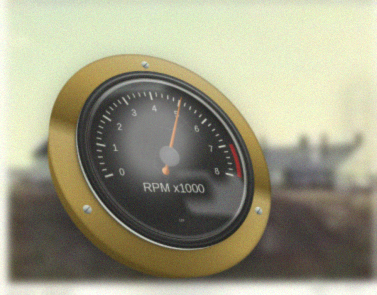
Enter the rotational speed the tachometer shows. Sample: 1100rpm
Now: 5000rpm
